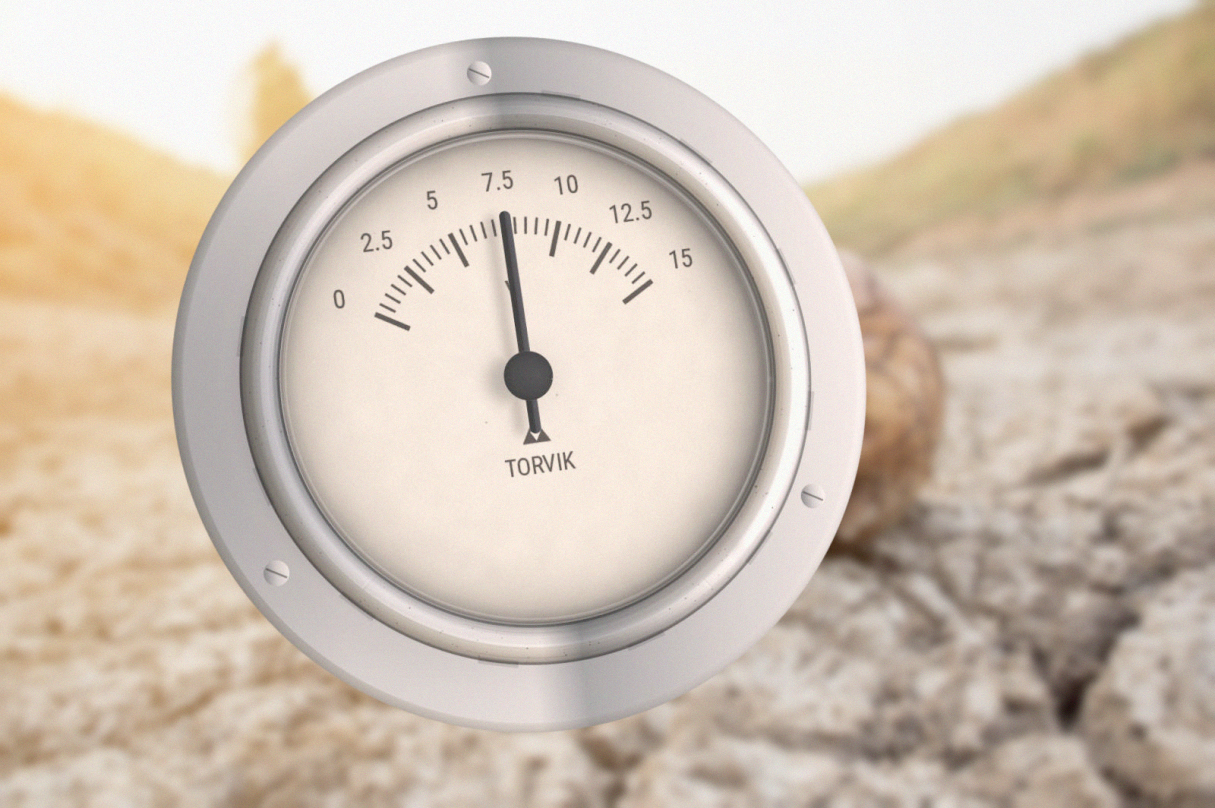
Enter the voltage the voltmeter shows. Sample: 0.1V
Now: 7.5V
